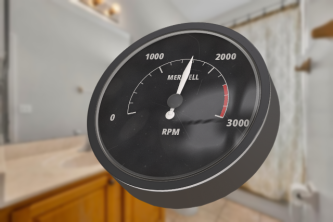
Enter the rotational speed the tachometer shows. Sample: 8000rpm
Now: 1600rpm
